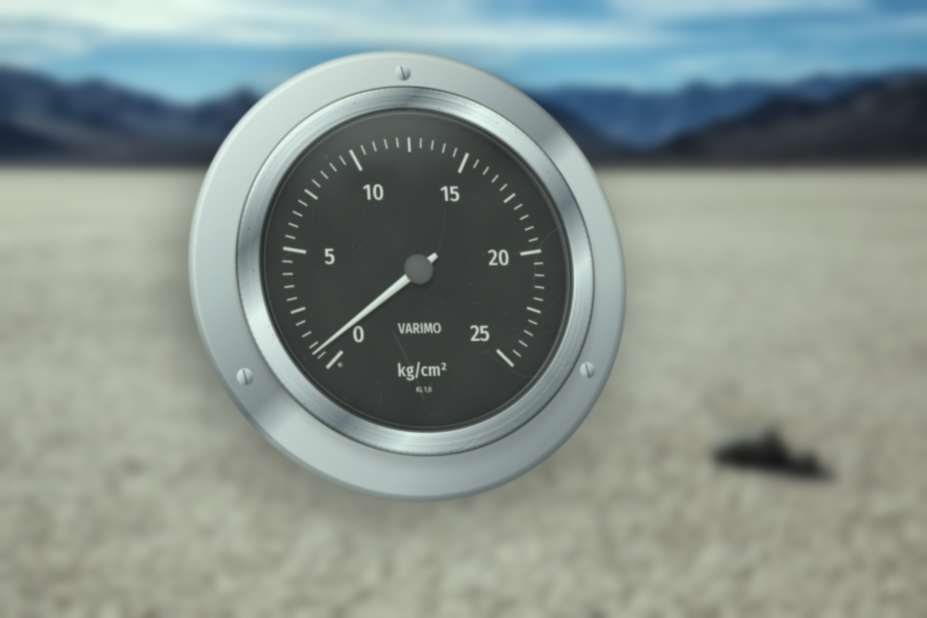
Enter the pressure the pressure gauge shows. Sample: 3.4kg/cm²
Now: 0.75kg/cm²
